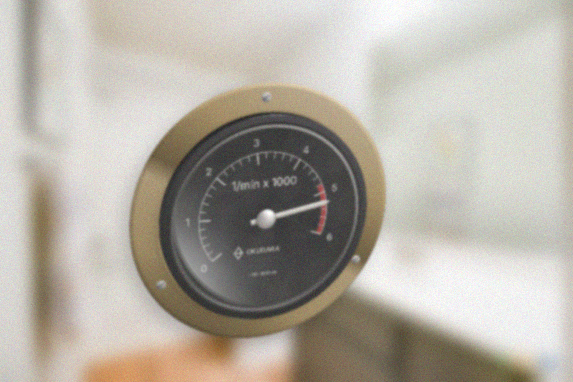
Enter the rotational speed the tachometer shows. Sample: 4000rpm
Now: 5200rpm
